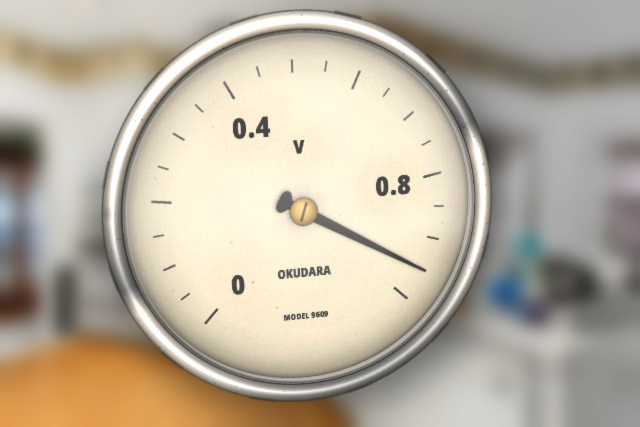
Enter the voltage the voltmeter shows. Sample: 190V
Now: 0.95V
